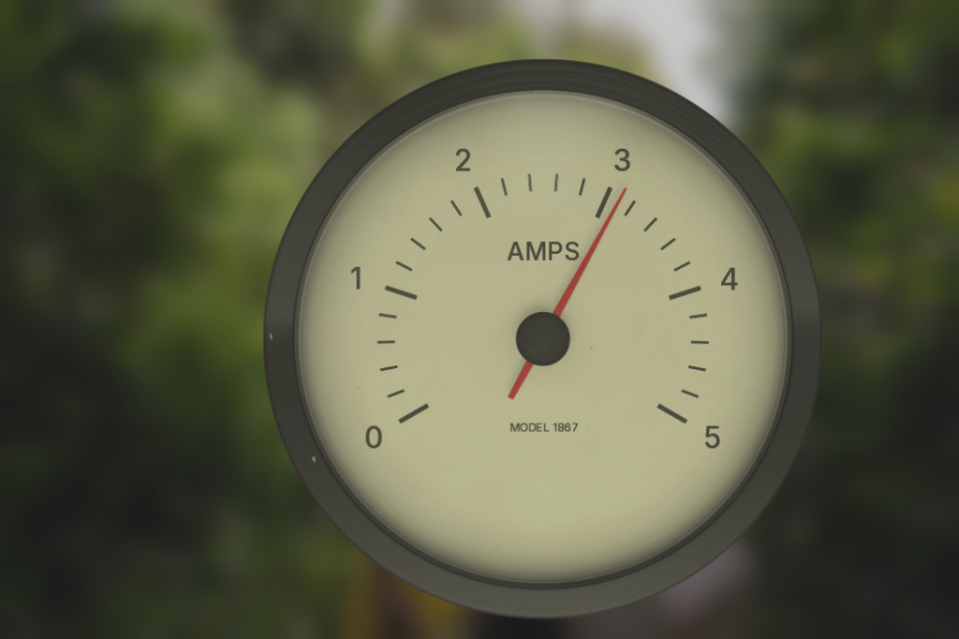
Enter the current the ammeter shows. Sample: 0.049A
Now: 3.1A
